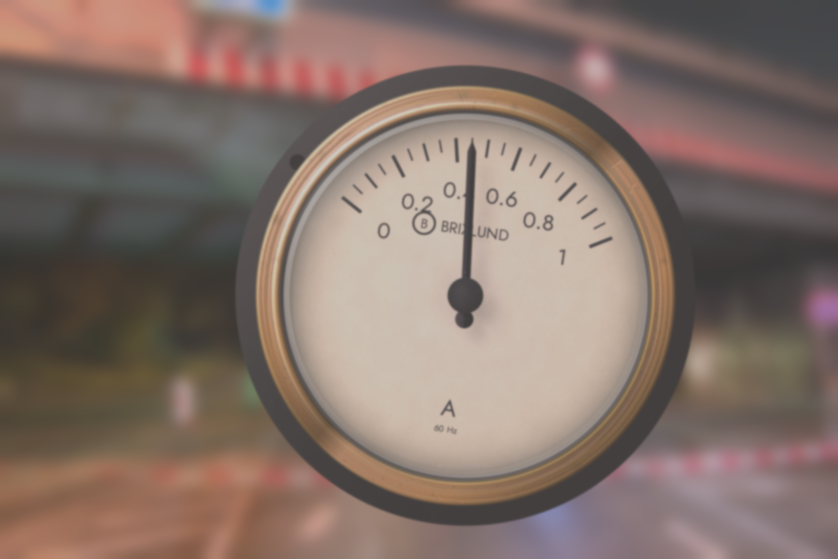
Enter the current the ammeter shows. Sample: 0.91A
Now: 0.45A
